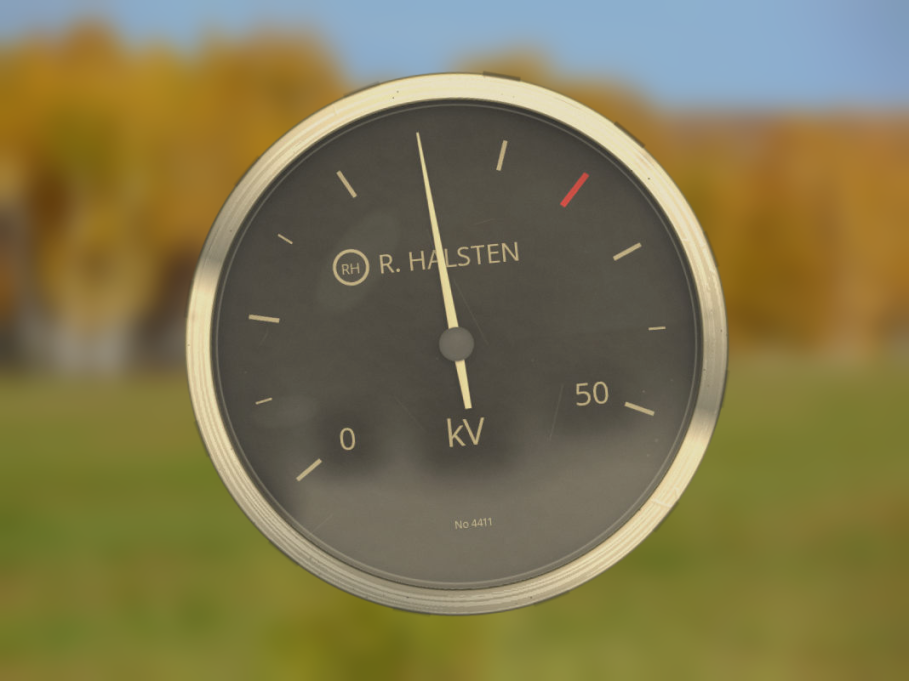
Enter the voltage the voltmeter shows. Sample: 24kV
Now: 25kV
